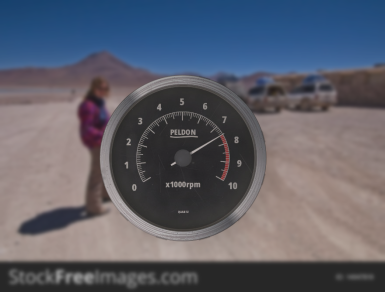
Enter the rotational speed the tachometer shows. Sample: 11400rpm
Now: 7500rpm
